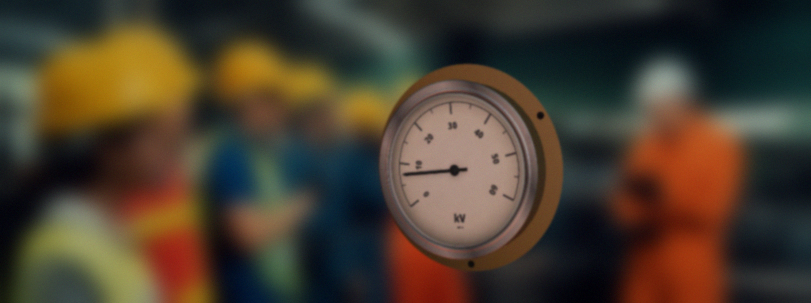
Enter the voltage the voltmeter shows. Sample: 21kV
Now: 7.5kV
